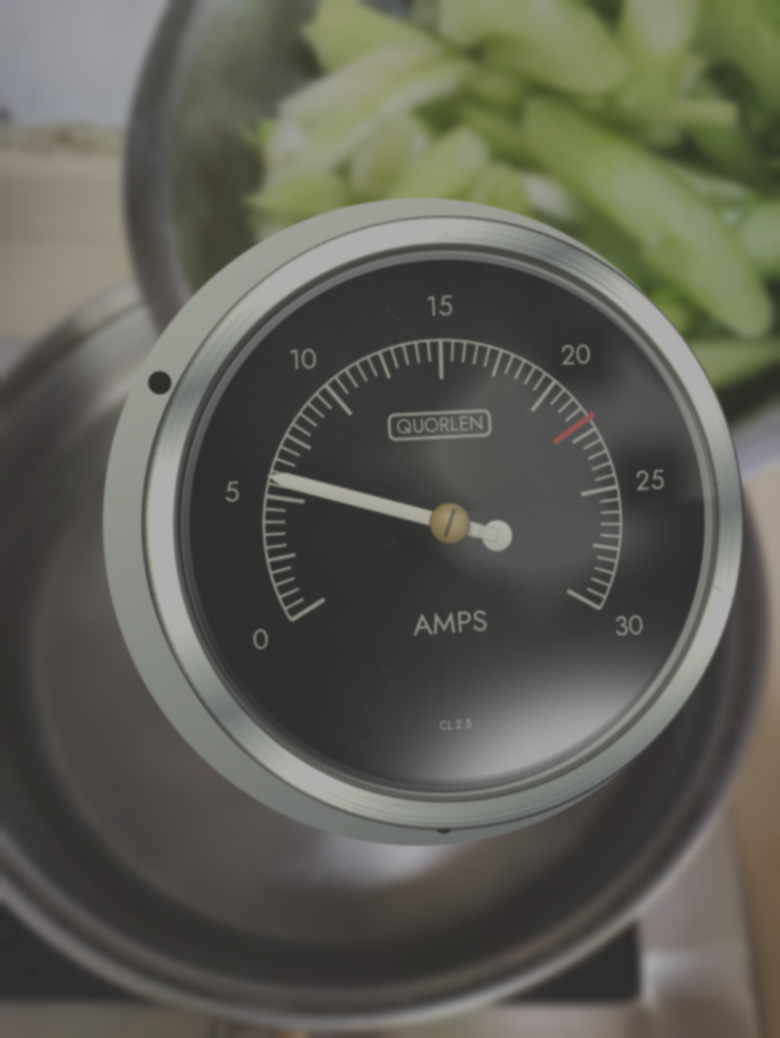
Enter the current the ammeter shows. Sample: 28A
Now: 5.75A
